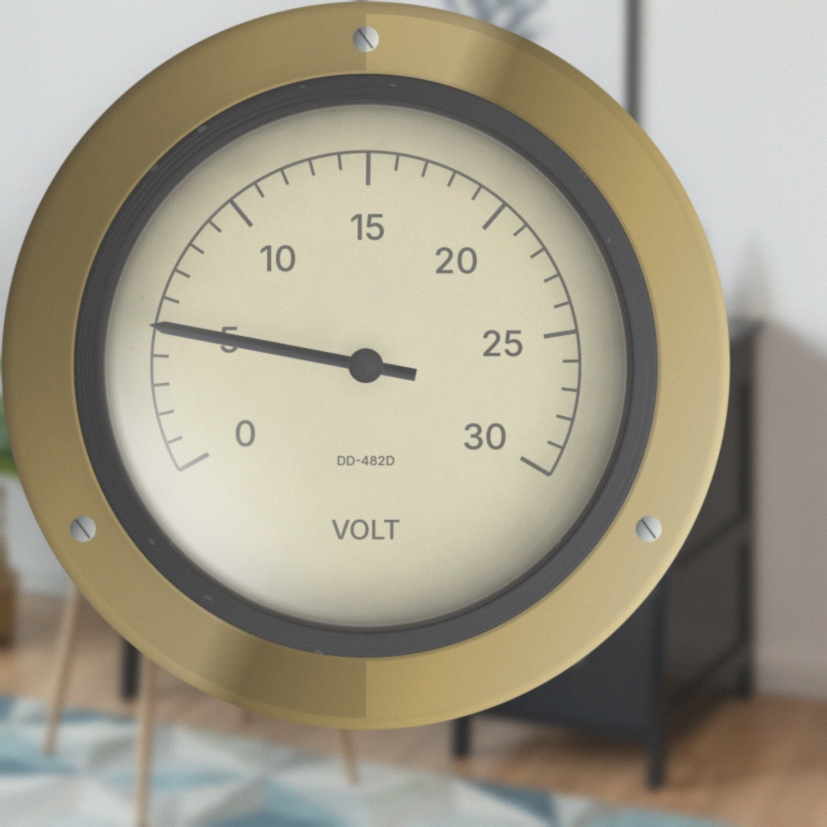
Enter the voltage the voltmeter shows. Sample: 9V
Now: 5V
